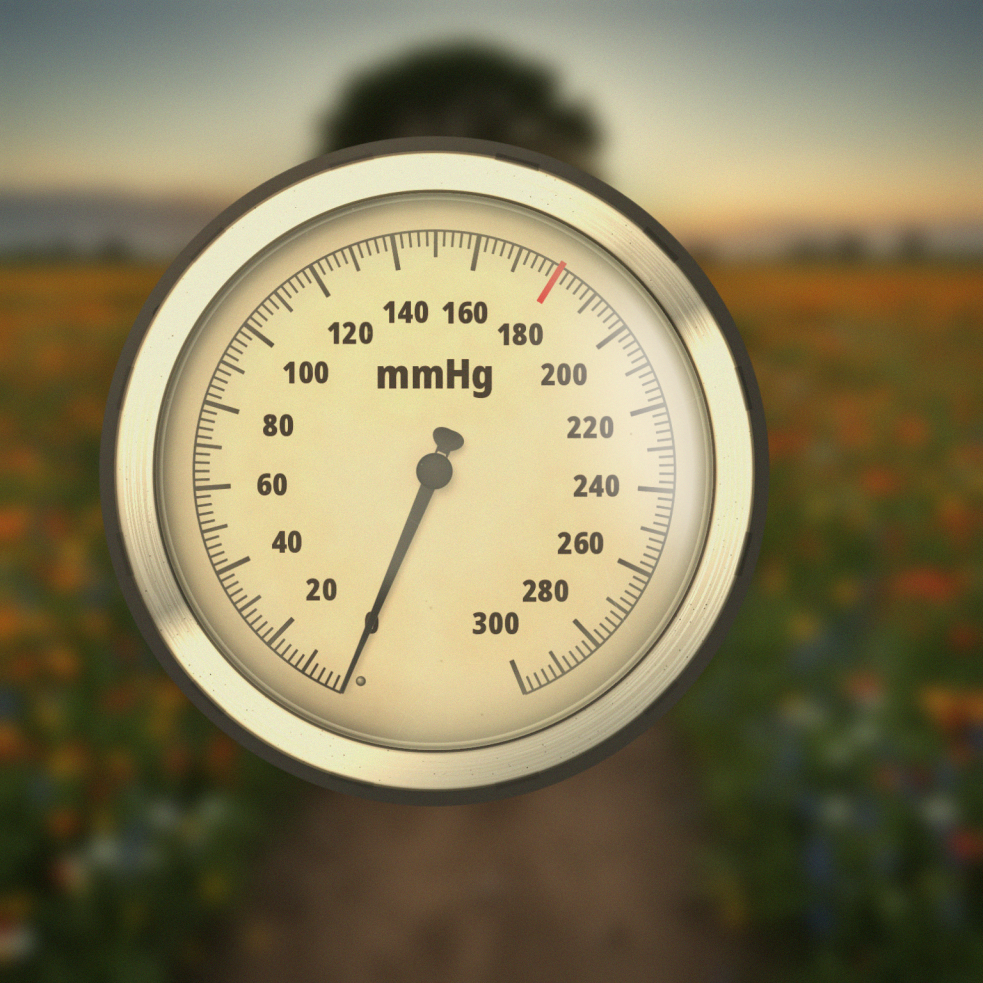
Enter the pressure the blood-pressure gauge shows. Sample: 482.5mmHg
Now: 0mmHg
